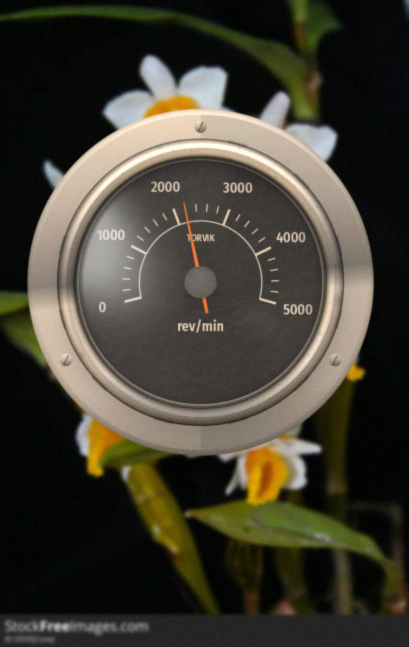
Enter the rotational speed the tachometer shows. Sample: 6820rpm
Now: 2200rpm
